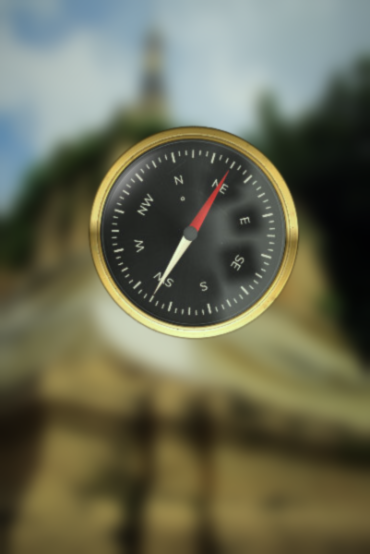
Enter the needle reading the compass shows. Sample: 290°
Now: 45°
